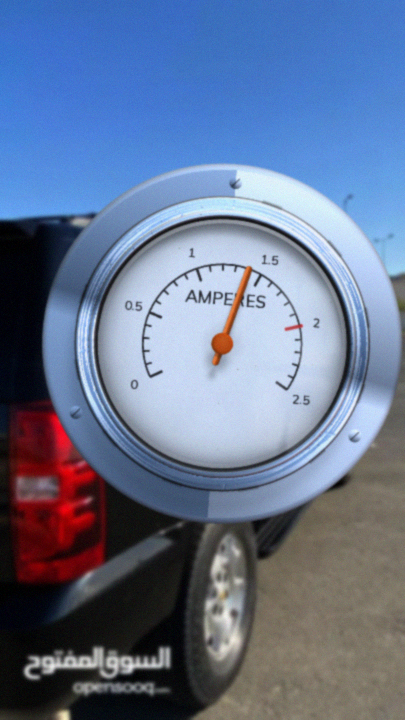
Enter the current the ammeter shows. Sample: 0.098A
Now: 1.4A
